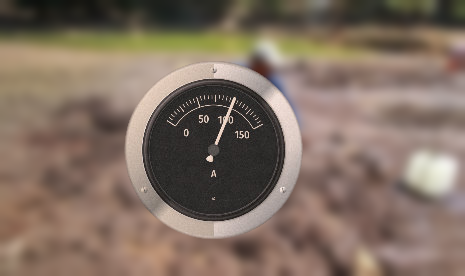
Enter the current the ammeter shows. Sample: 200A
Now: 100A
